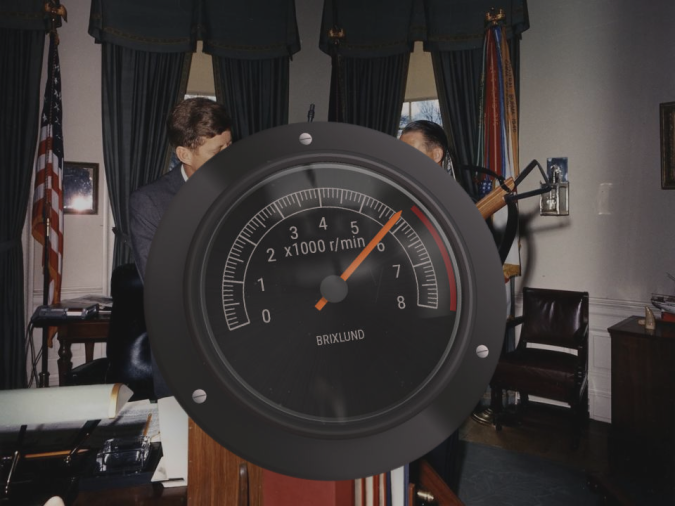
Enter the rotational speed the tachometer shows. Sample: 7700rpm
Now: 5800rpm
